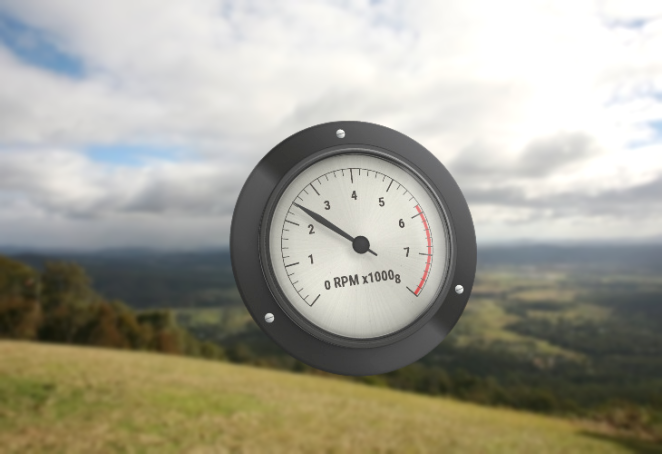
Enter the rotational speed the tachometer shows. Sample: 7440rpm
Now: 2400rpm
